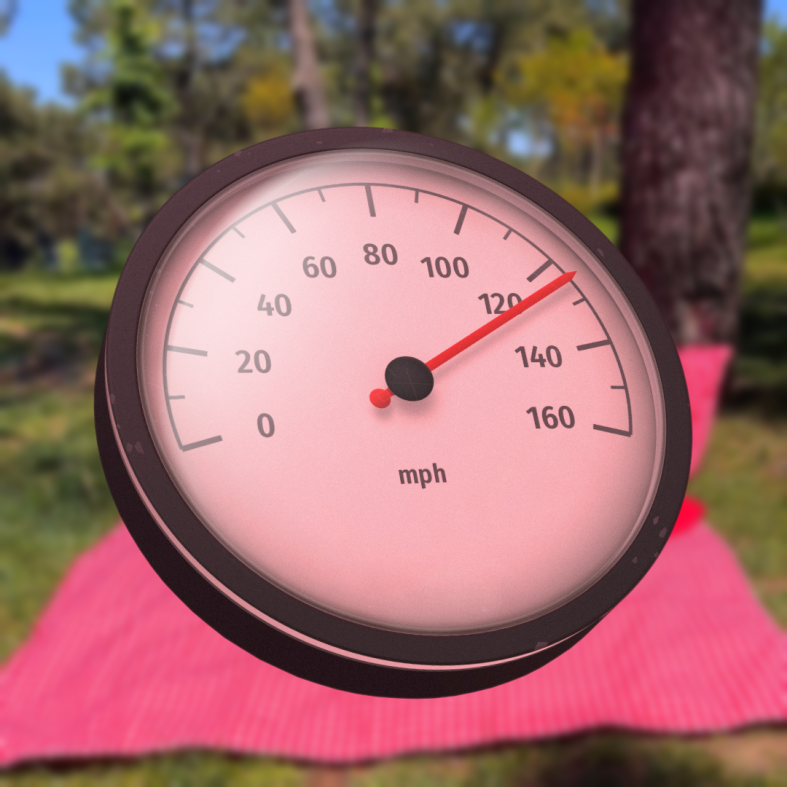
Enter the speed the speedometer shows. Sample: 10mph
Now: 125mph
